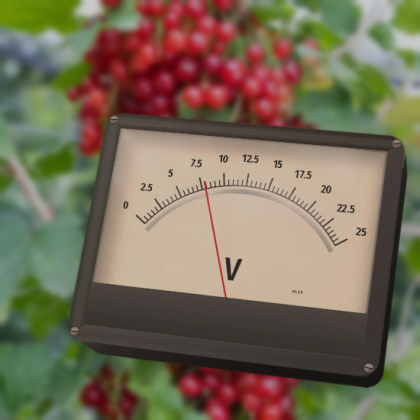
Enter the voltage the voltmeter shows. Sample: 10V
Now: 8V
